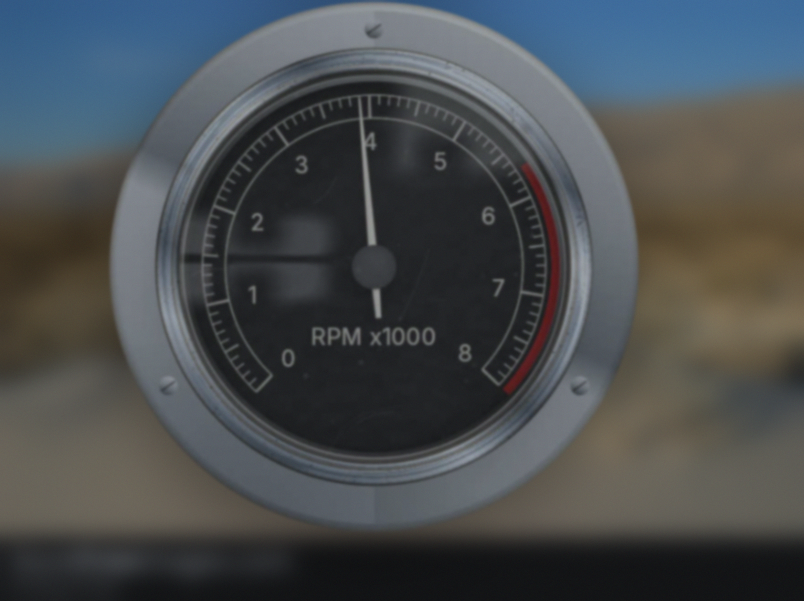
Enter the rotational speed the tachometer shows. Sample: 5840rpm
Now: 3900rpm
